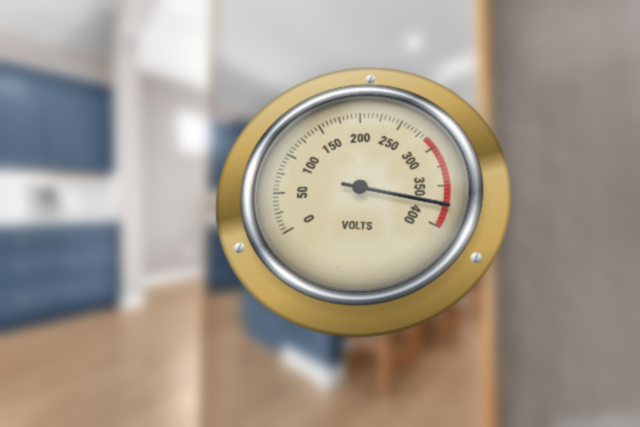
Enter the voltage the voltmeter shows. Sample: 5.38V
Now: 375V
